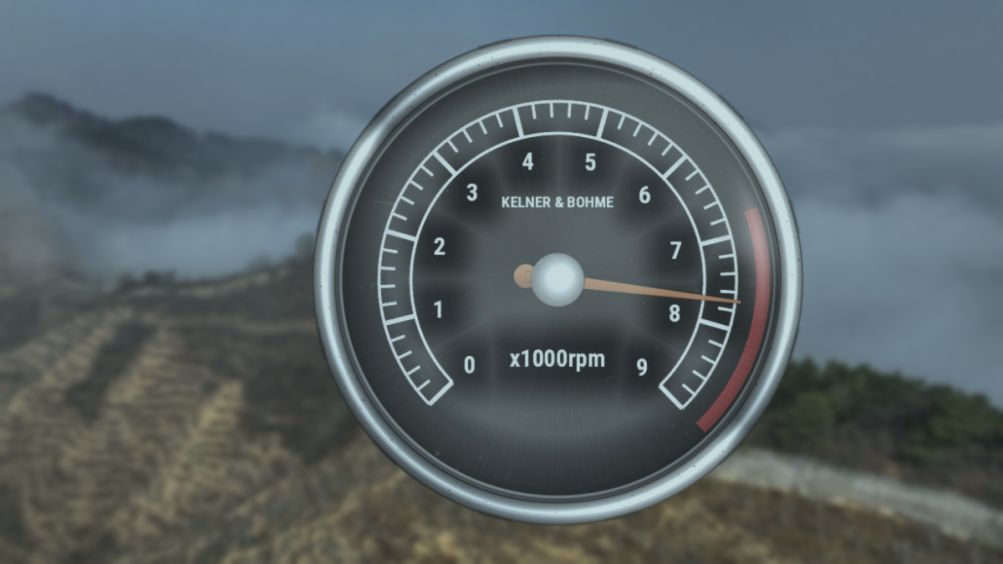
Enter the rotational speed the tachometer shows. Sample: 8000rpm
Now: 7700rpm
